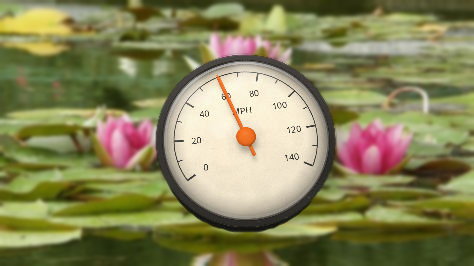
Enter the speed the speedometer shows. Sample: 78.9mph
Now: 60mph
